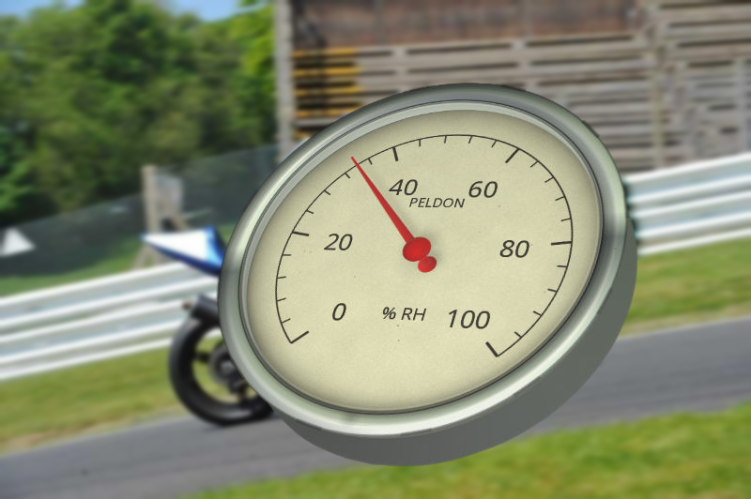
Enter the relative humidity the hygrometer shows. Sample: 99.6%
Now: 34%
